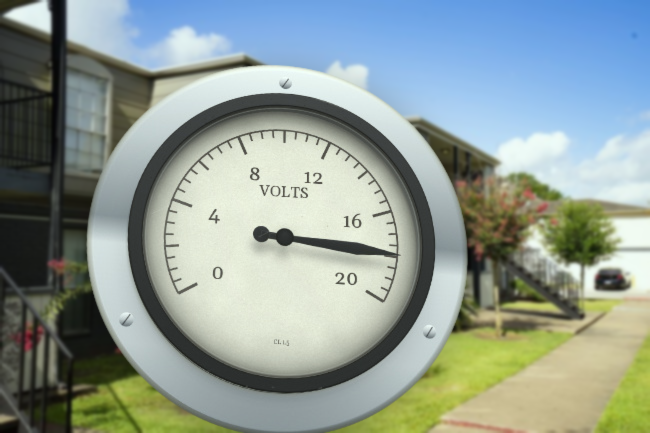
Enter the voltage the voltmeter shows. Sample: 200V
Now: 18V
